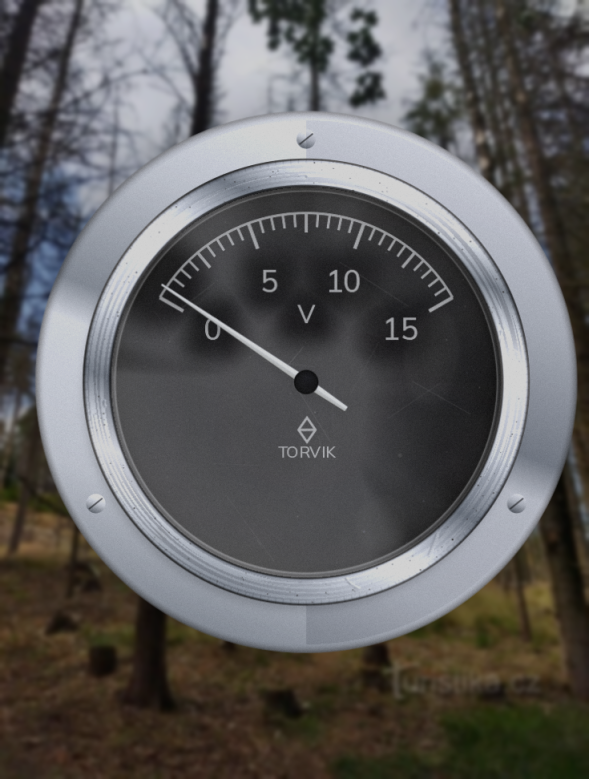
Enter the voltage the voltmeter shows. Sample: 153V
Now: 0.5V
